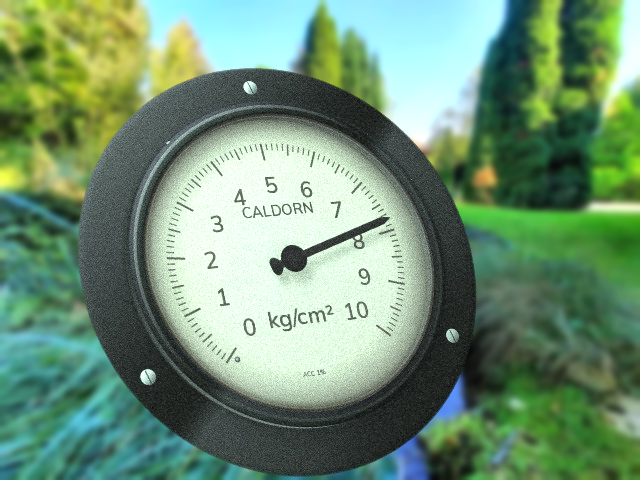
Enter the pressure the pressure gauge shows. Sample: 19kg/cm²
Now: 7.8kg/cm²
